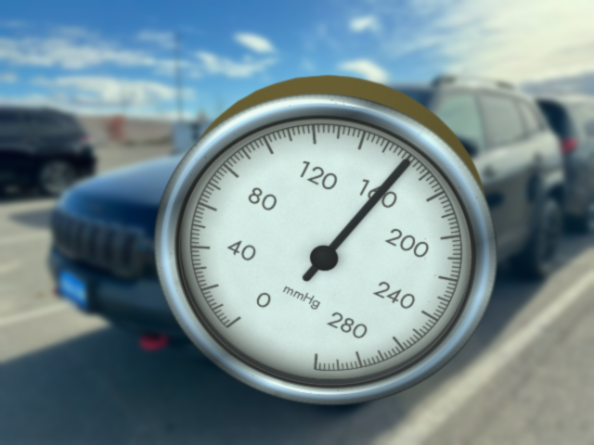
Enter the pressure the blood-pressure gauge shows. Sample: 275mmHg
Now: 160mmHg
